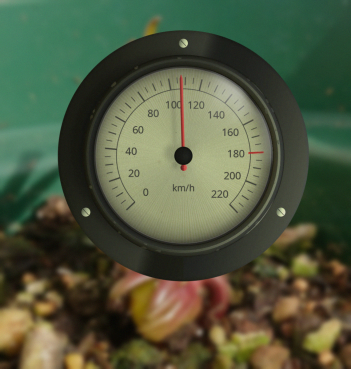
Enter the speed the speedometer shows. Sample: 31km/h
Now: 107.5km/h
